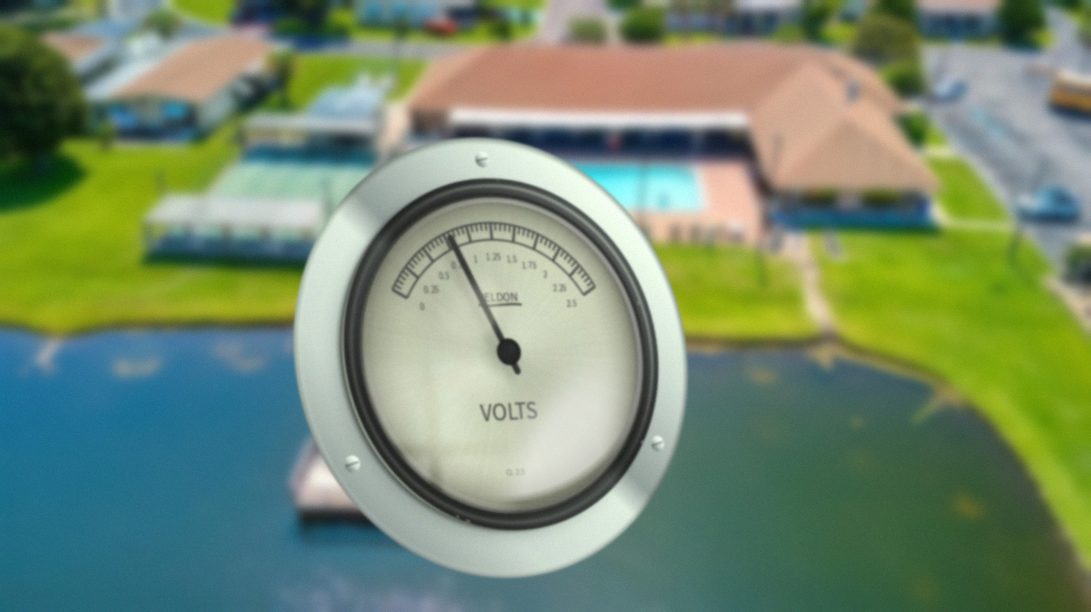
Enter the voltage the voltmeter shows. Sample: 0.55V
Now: 0.75V
